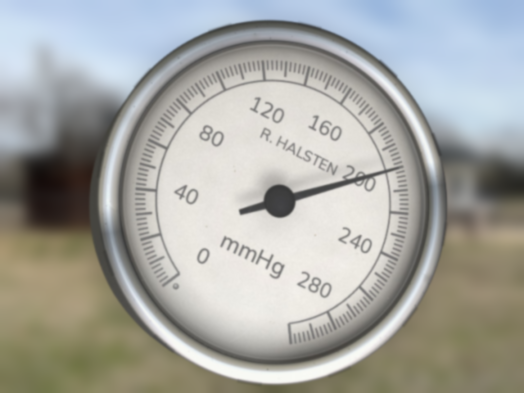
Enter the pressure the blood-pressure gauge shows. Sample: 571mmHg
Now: 200mmHg
